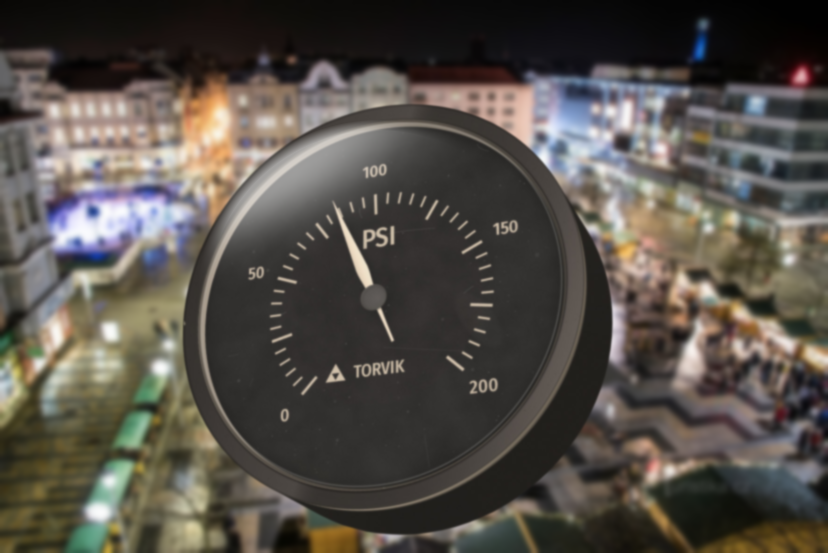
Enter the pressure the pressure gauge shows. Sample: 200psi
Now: 85psi
